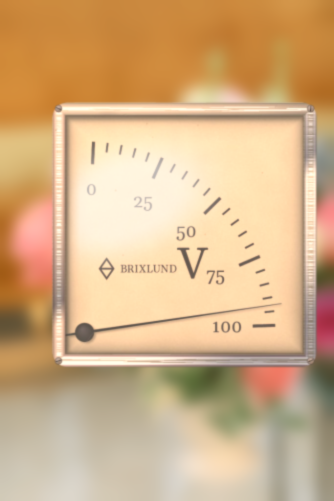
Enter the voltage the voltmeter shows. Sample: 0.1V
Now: 92.5V
